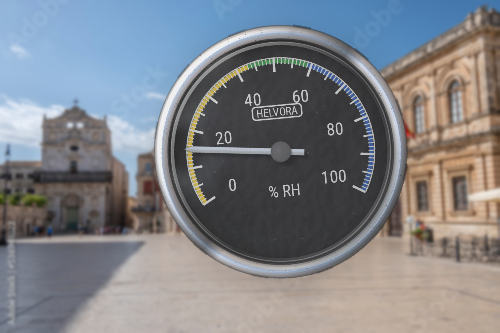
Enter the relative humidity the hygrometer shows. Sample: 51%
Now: 15%
